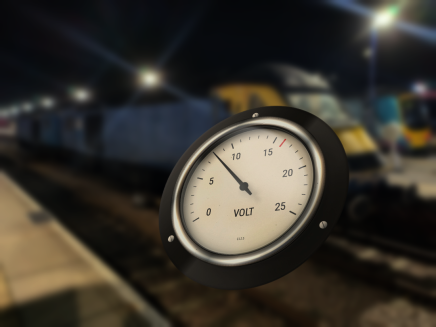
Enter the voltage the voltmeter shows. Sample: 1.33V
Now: 8V
